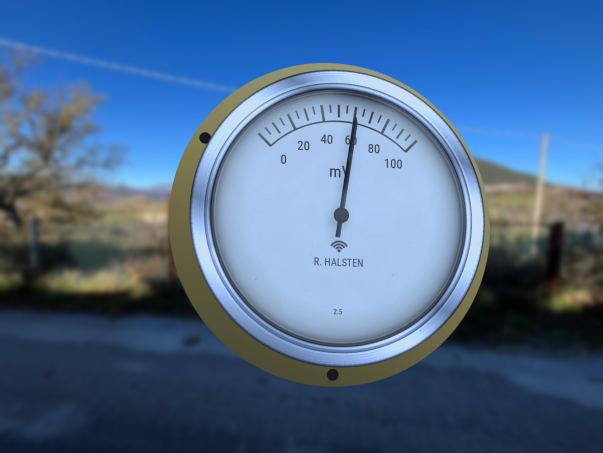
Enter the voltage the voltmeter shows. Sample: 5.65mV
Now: 60mV
